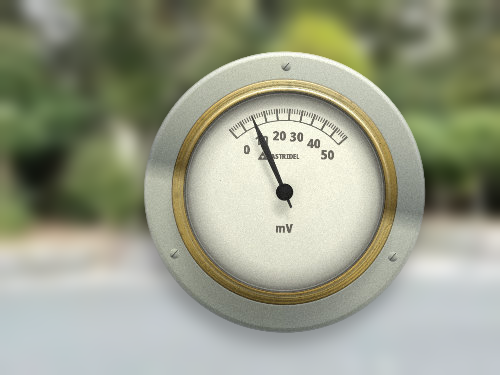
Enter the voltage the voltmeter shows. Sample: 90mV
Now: 10mV
